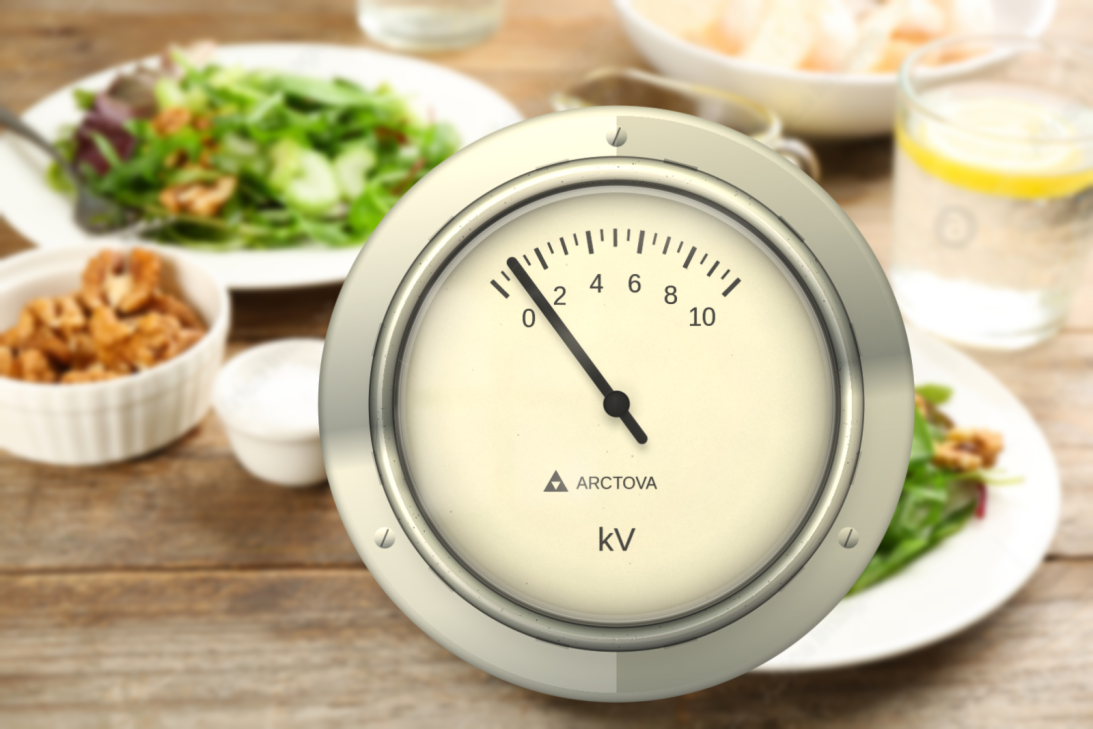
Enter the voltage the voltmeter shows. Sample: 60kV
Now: 1kV
